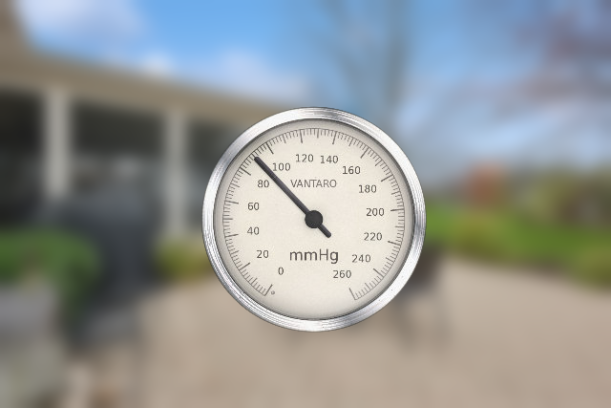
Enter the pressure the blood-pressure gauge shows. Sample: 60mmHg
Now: 90mmHg
